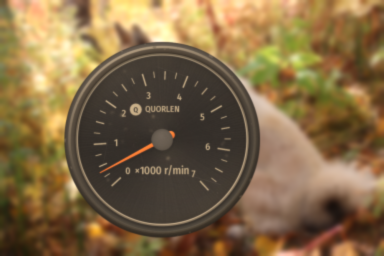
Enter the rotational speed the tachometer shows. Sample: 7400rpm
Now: 375rpm
